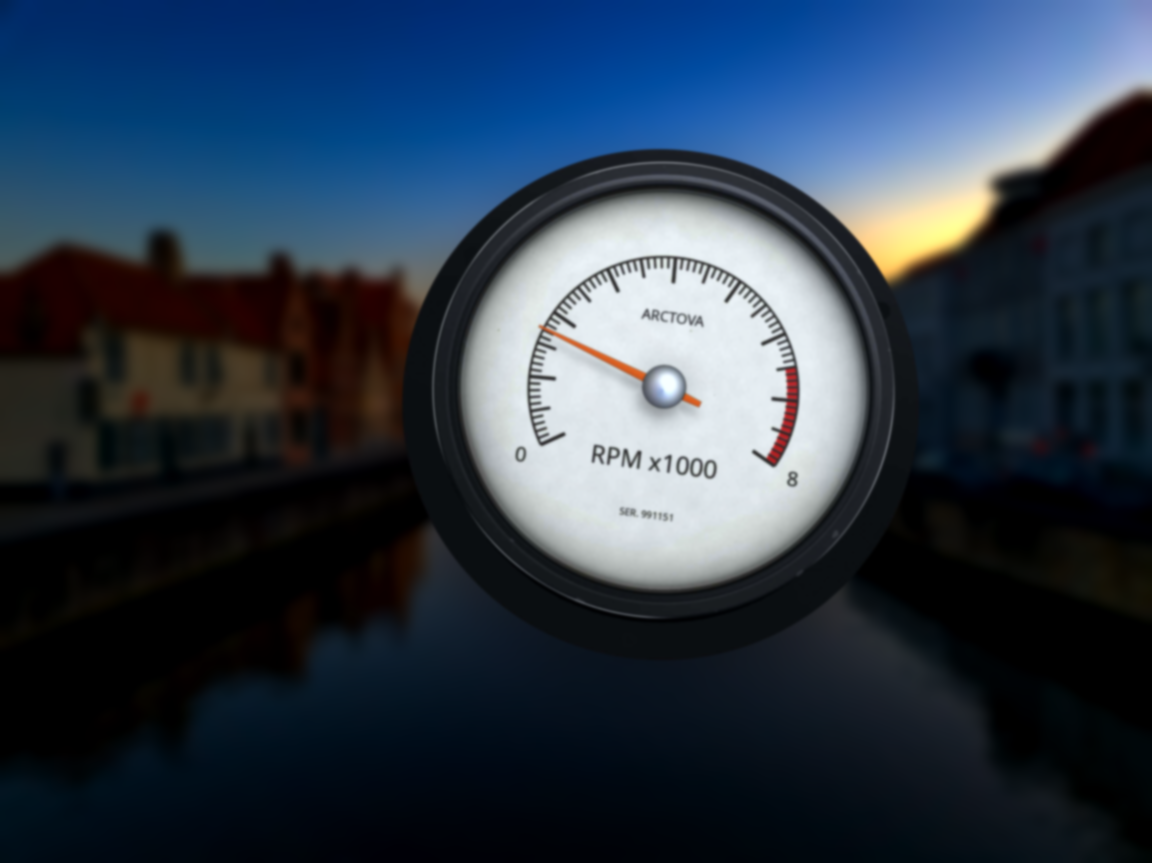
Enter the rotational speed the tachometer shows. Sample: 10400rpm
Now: 1700rpm
